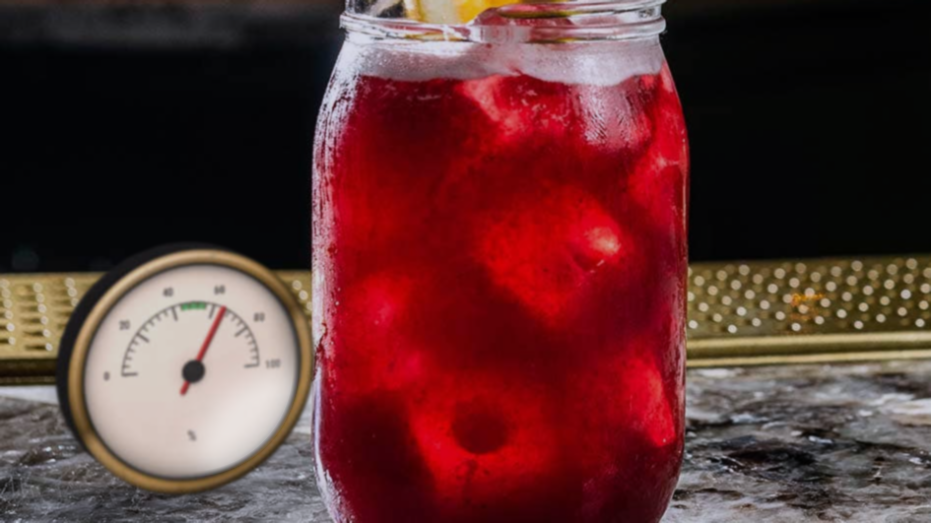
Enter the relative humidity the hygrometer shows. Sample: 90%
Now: 64%
